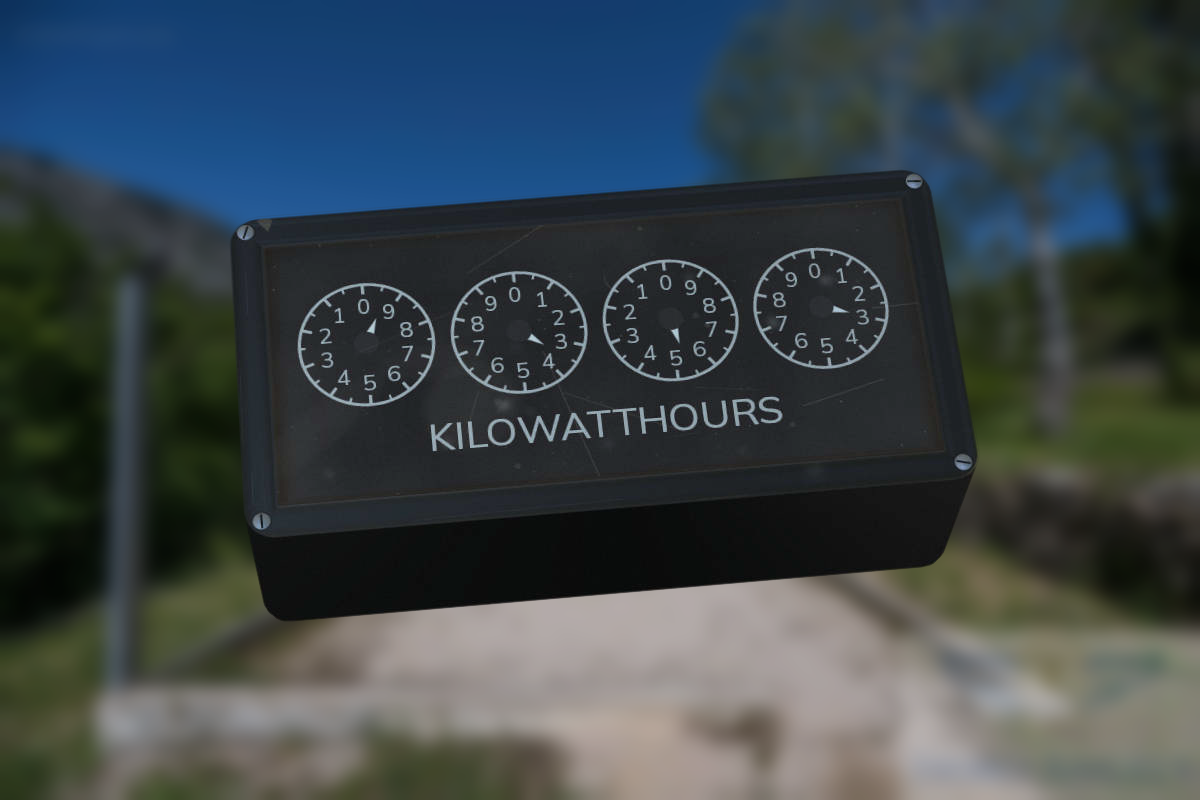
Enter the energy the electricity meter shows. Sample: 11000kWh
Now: 9353kWh
